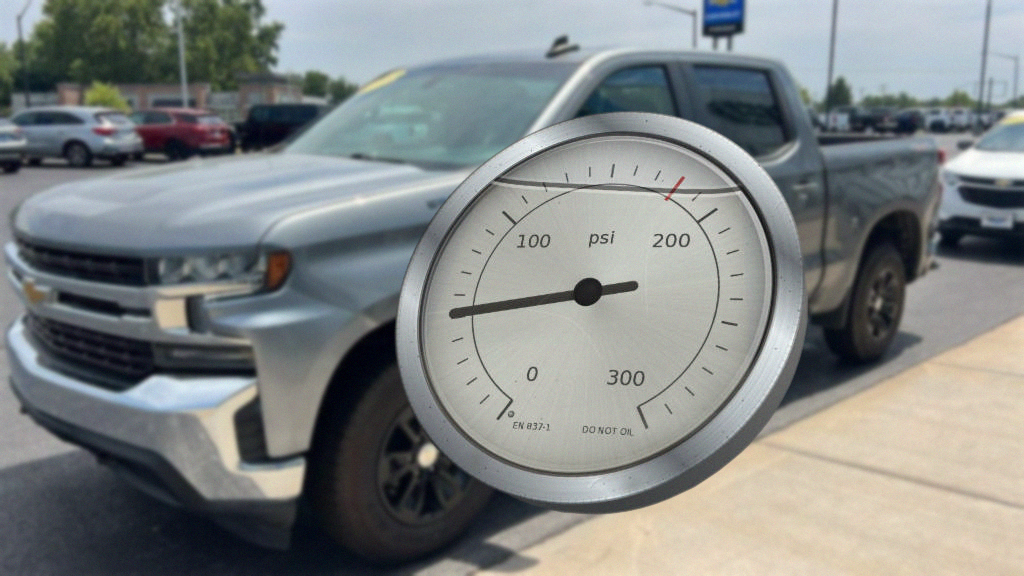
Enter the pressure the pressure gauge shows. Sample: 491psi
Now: 50psi
